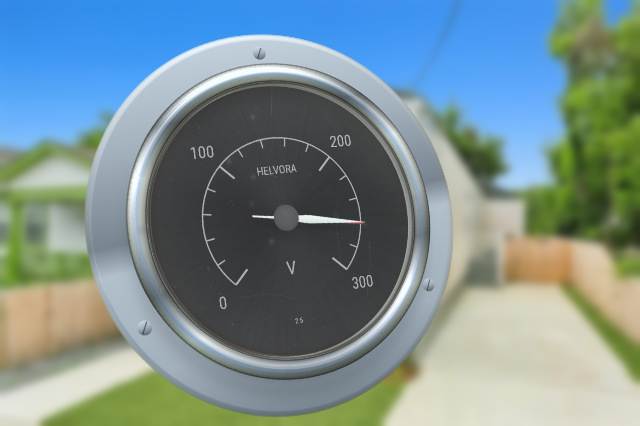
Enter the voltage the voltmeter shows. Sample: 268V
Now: 260V
